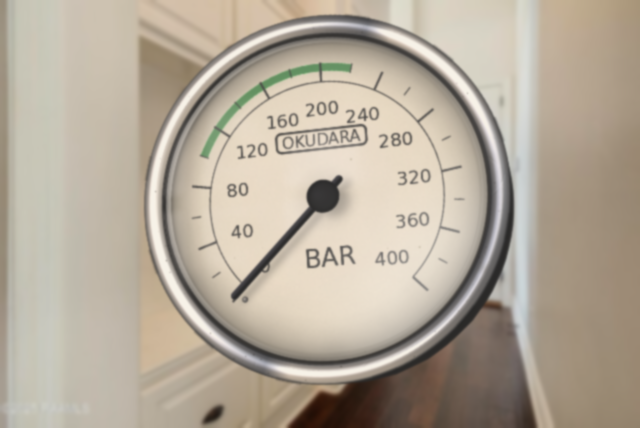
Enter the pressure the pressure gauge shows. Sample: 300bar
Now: 0bar
